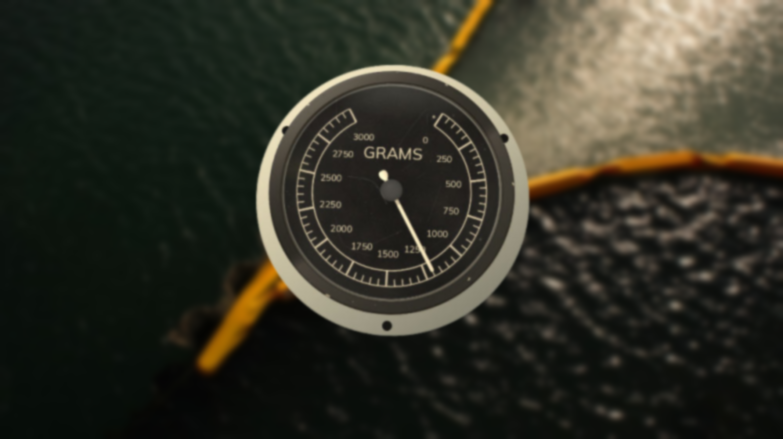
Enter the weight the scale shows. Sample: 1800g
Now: 1200g
